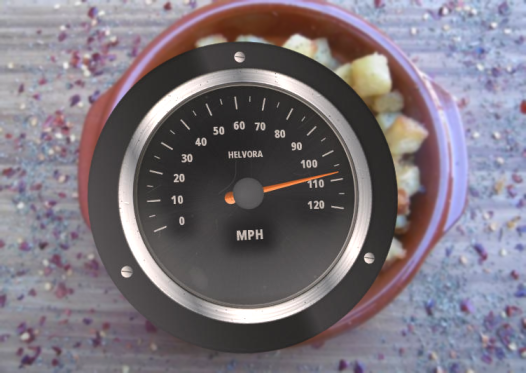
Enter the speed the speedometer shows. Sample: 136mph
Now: 107.5mph
